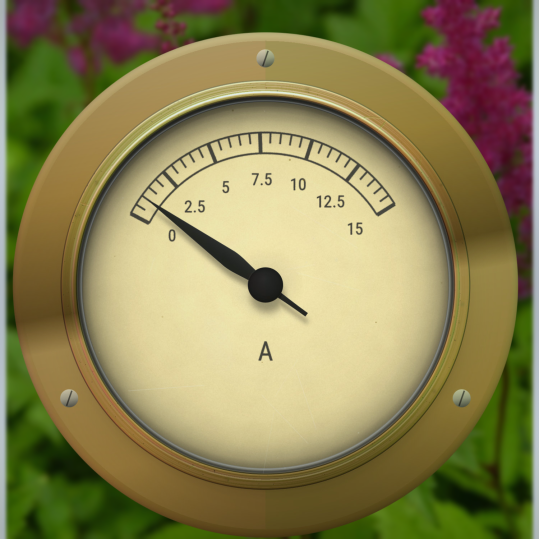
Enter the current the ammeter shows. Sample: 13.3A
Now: 1A
